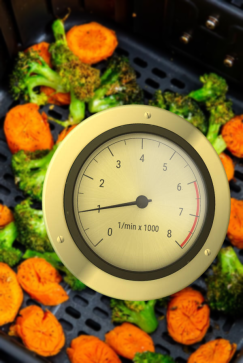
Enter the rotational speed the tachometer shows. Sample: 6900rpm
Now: 1000rpm
